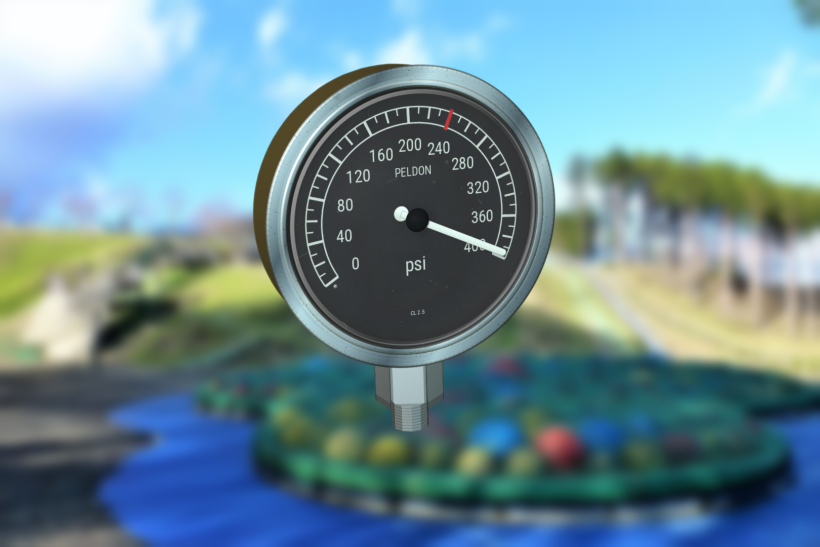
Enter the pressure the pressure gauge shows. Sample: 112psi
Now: 395psi
